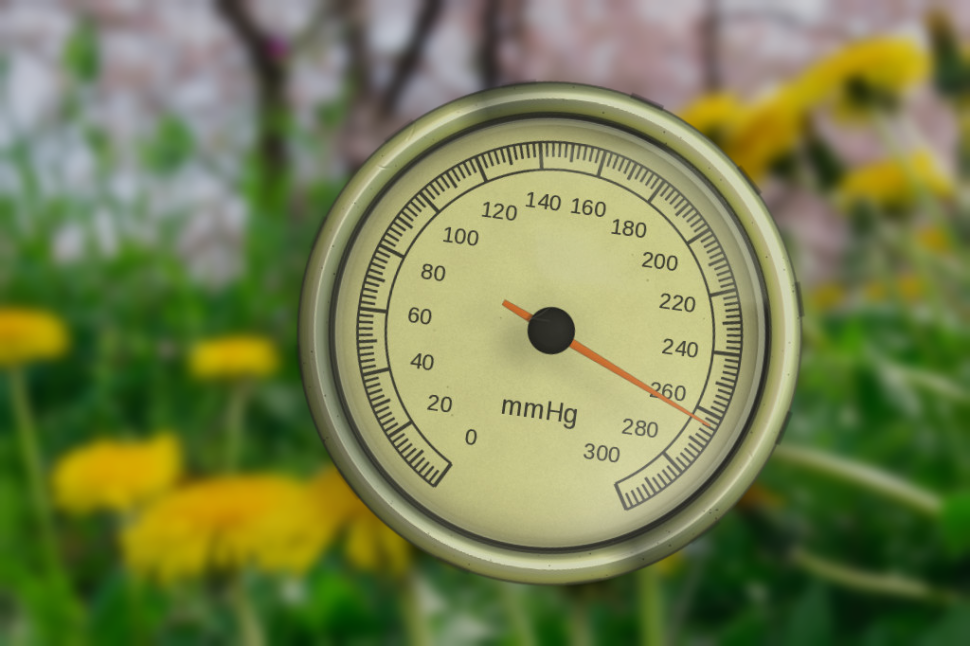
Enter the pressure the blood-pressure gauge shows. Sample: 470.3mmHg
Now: 264mmHg
